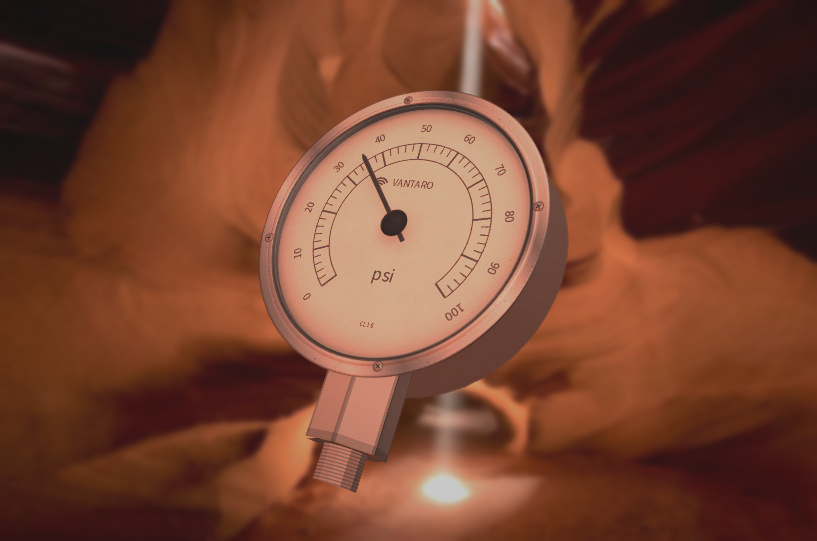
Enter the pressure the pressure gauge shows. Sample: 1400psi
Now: 36psi
